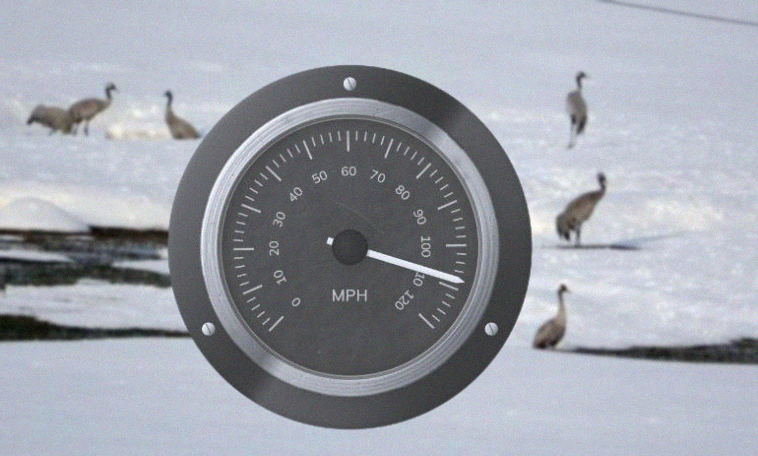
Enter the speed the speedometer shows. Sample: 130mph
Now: 108mph
